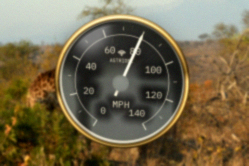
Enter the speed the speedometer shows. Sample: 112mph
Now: 80mph
